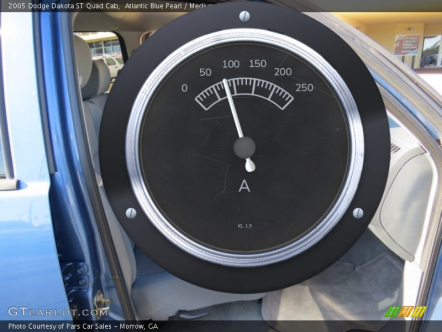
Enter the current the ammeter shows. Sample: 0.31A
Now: 80A
